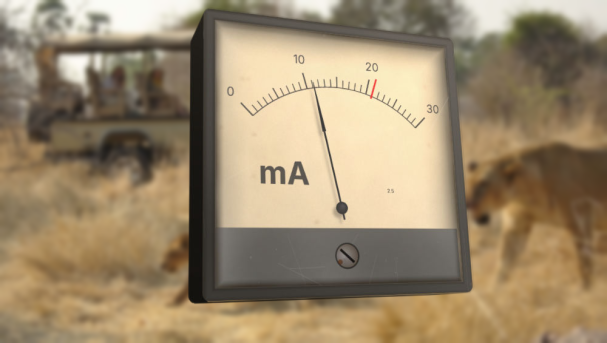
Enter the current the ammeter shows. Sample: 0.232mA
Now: 11mA
